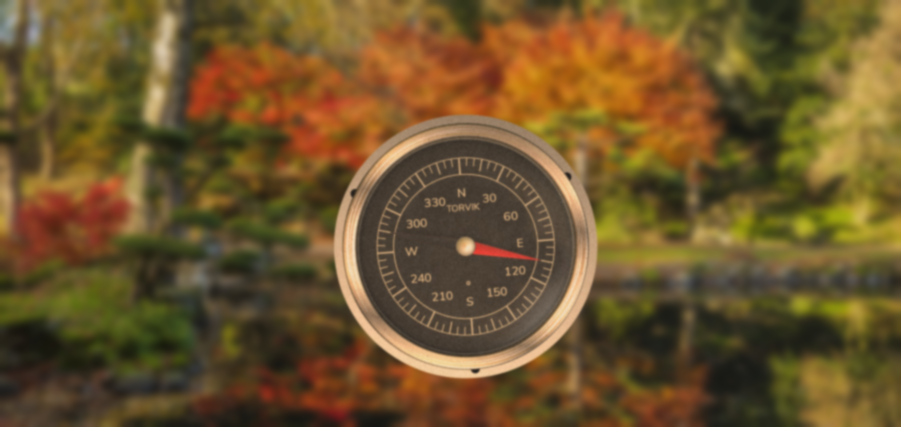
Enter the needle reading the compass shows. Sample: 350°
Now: 105°
